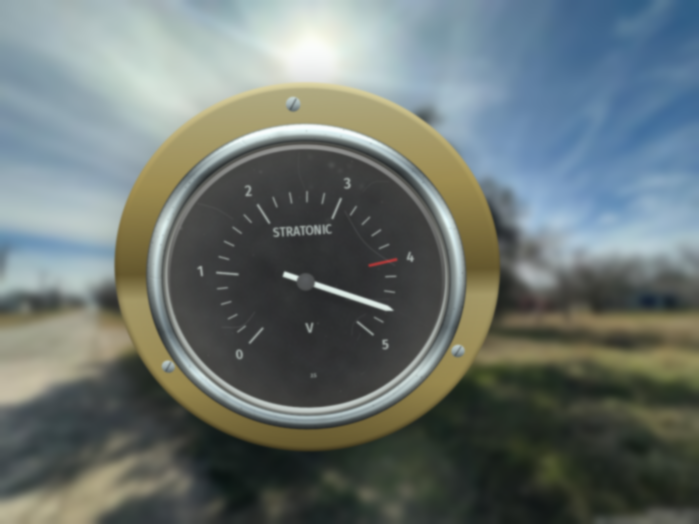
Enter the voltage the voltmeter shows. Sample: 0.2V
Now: 4.6V
